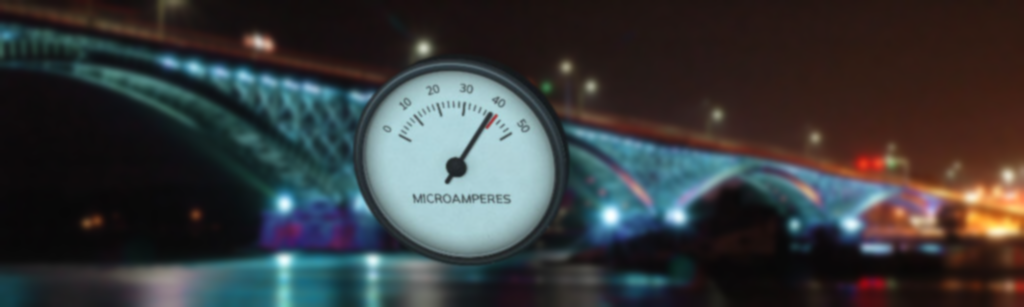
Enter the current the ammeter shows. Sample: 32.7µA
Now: 40µA
